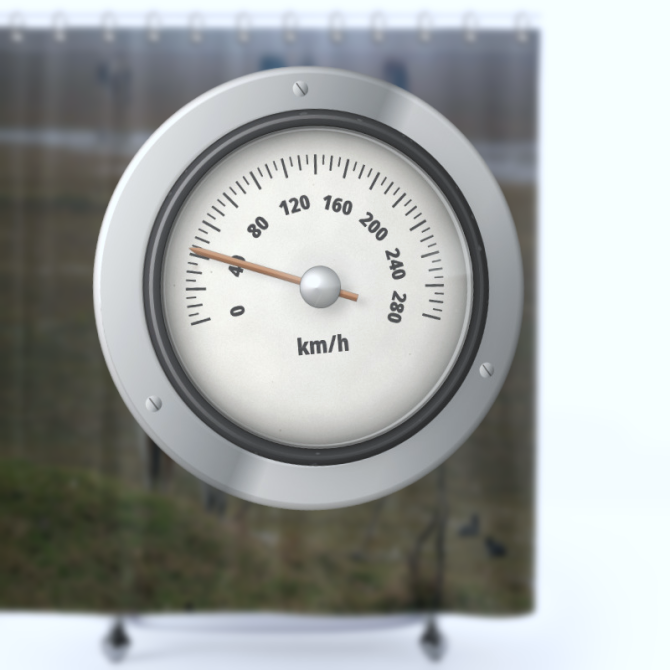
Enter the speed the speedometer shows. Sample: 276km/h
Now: 42.5km/h
